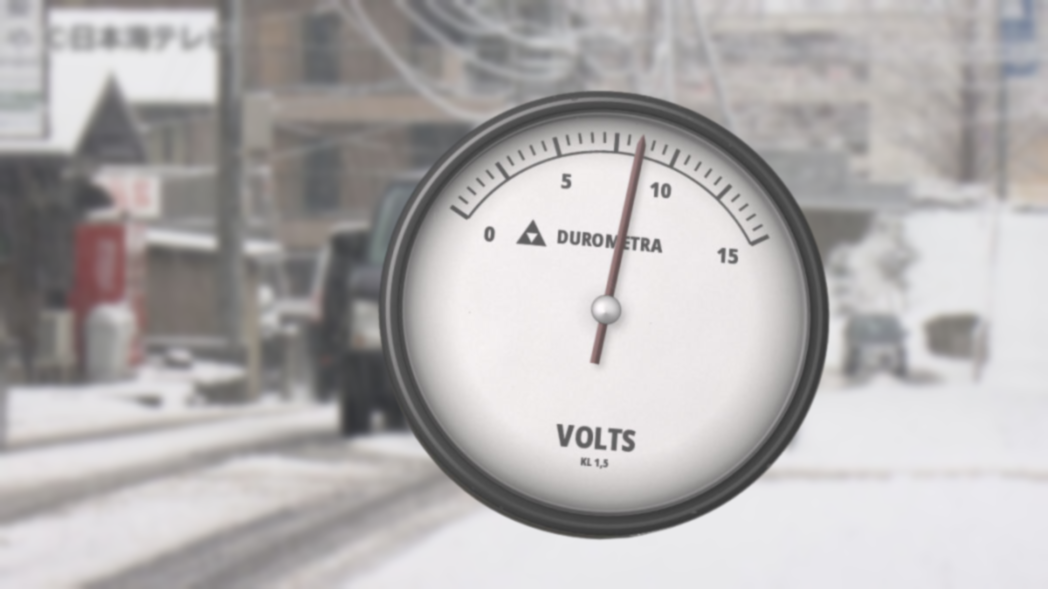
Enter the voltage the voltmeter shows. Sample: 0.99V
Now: 8.5V
